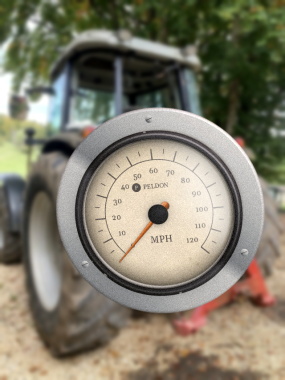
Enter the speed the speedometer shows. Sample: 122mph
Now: 0mph
